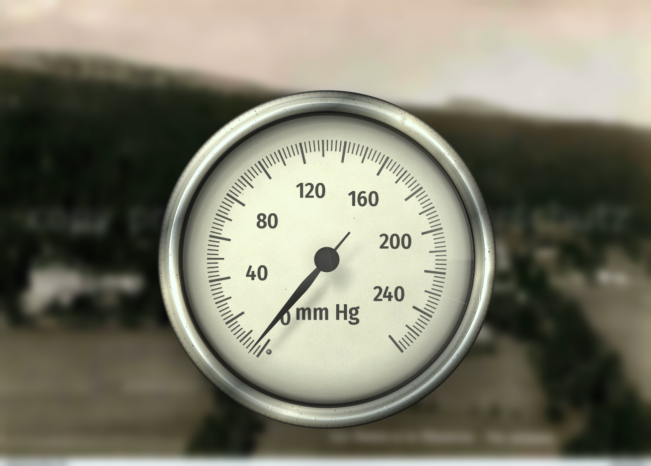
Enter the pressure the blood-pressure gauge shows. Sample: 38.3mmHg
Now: 4mmHg
